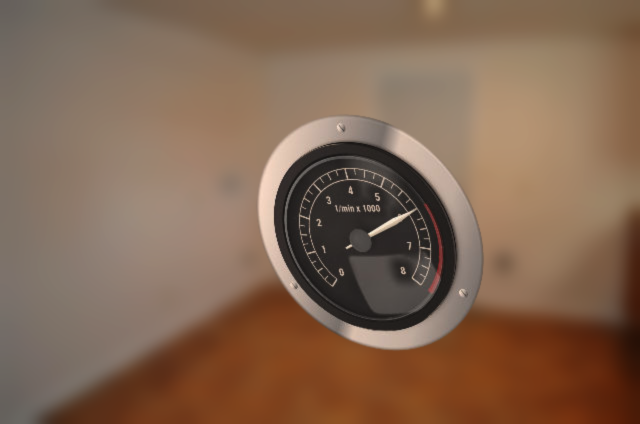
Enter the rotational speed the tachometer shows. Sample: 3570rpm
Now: 6000rpm
